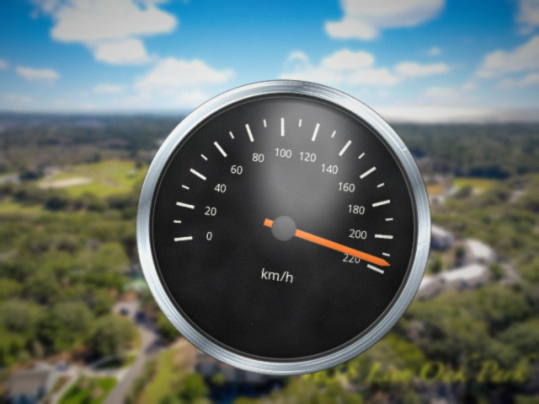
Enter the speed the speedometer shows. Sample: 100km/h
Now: 215km/h
